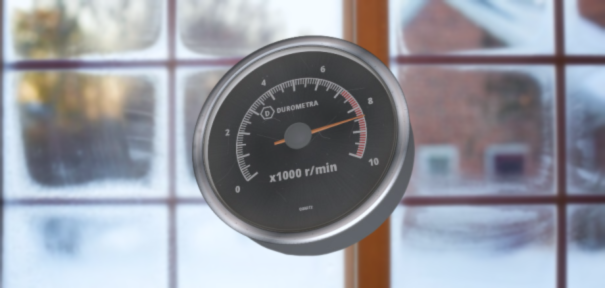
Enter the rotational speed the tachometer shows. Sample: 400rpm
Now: 8500rpm
